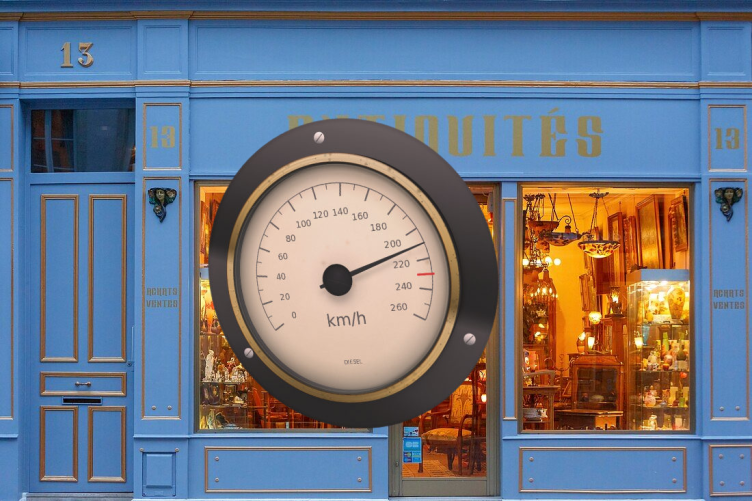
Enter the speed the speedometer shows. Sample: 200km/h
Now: 210km/h
